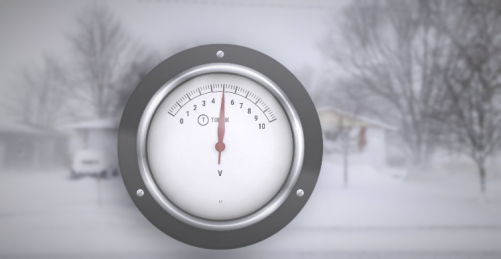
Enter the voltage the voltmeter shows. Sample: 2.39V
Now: 5V
